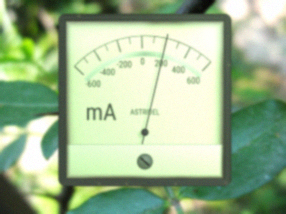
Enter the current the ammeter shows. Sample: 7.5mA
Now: 200mA
